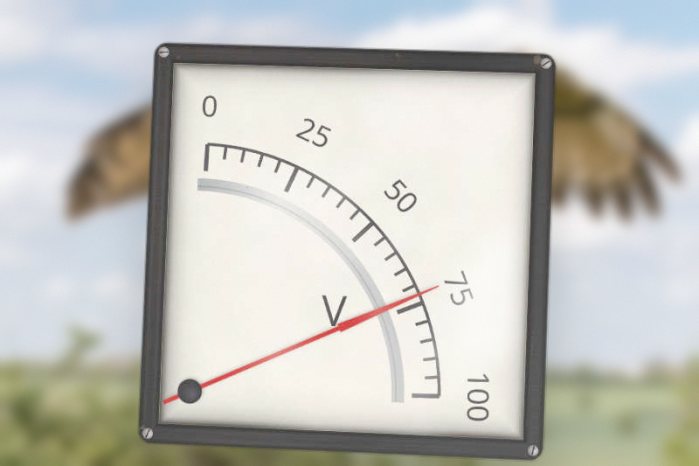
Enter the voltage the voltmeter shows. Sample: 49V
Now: 72.5V
